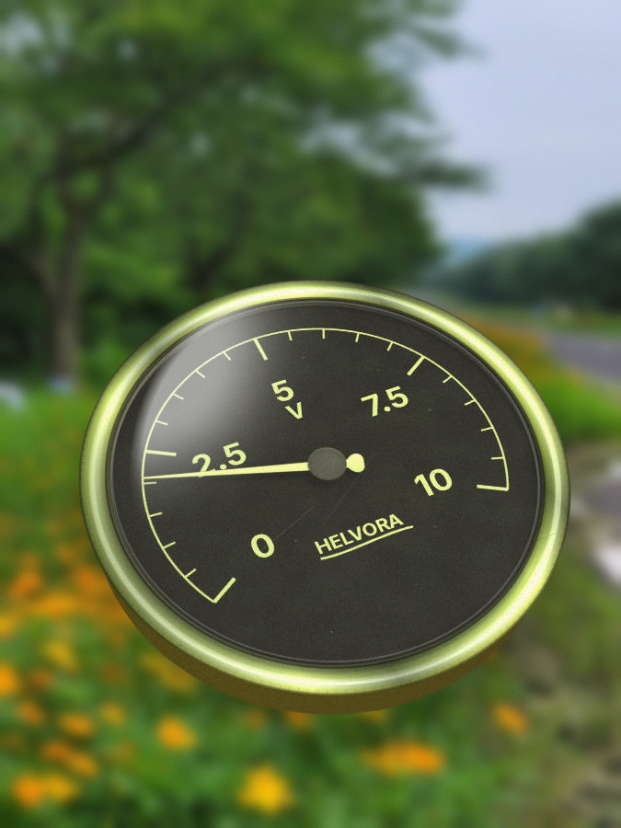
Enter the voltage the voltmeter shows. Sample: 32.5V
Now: 2V
